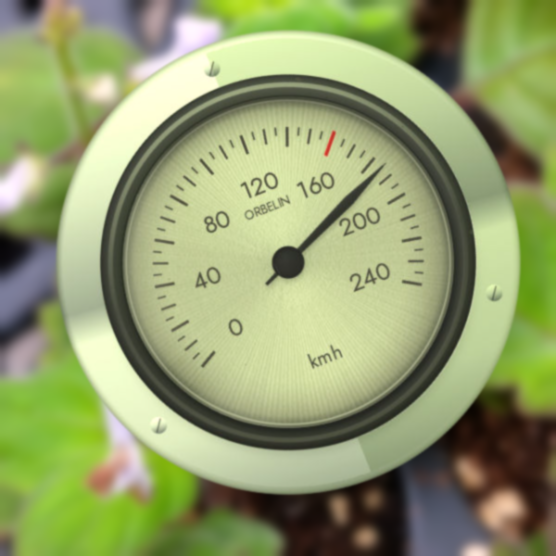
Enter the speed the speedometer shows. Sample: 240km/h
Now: 185km/h
